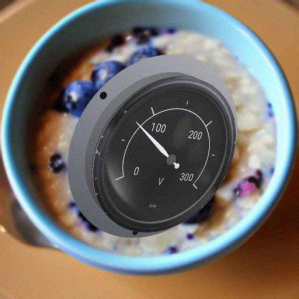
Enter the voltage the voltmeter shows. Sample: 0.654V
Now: 75V
